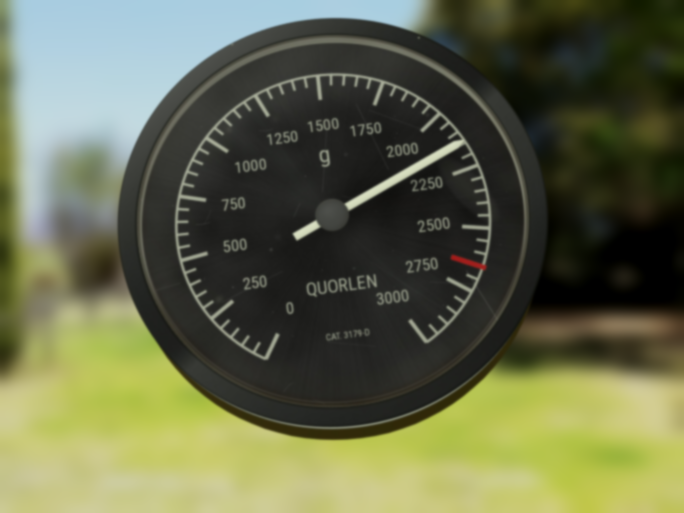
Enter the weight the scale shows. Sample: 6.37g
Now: 2150g
